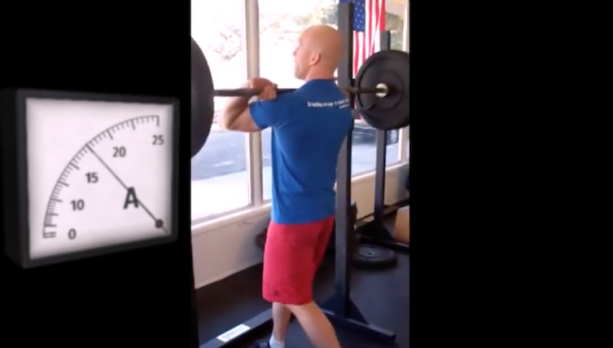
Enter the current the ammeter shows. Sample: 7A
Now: 17.5A
